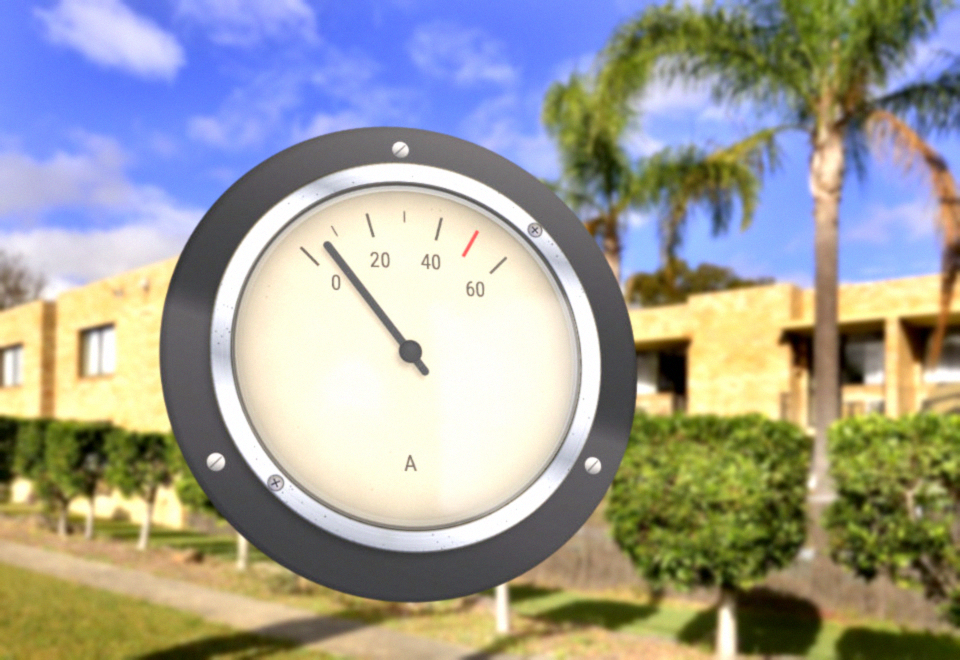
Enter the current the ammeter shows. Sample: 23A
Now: 5A
